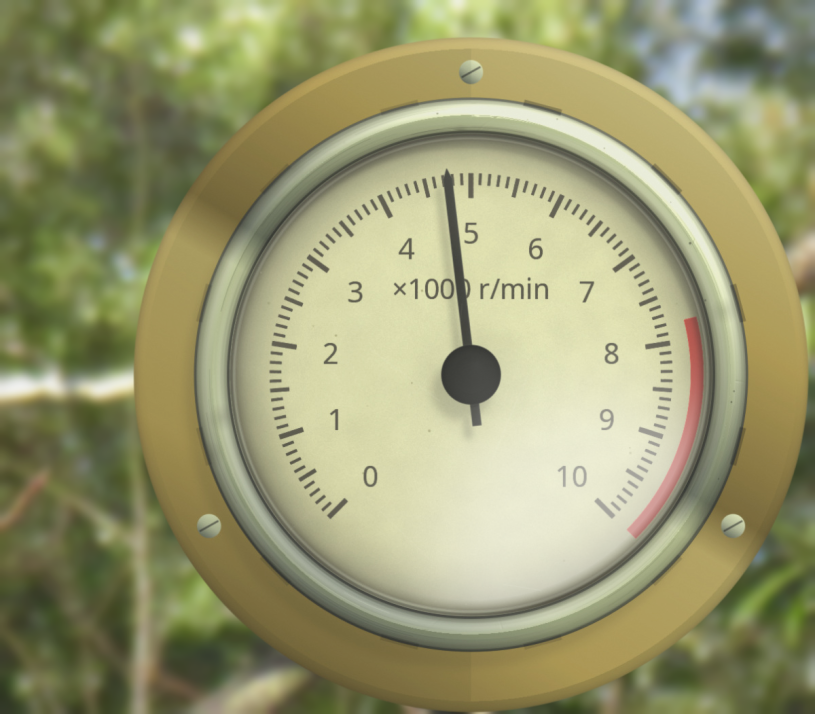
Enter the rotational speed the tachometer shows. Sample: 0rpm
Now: 4750rpm
